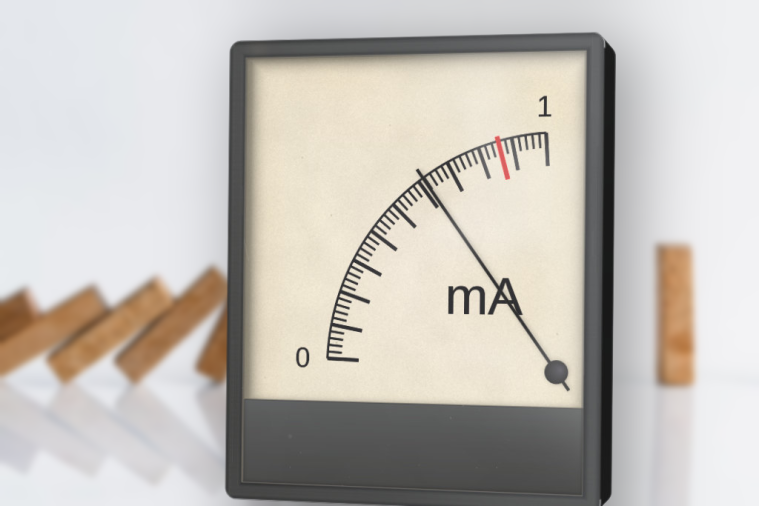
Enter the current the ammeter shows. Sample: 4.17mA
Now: 0.62mA
